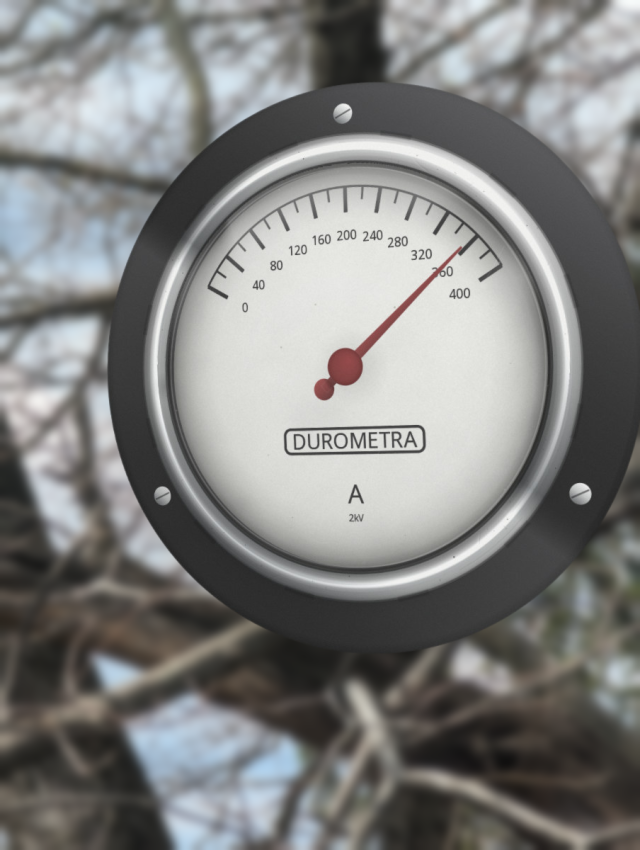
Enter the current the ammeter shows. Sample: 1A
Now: 360A
